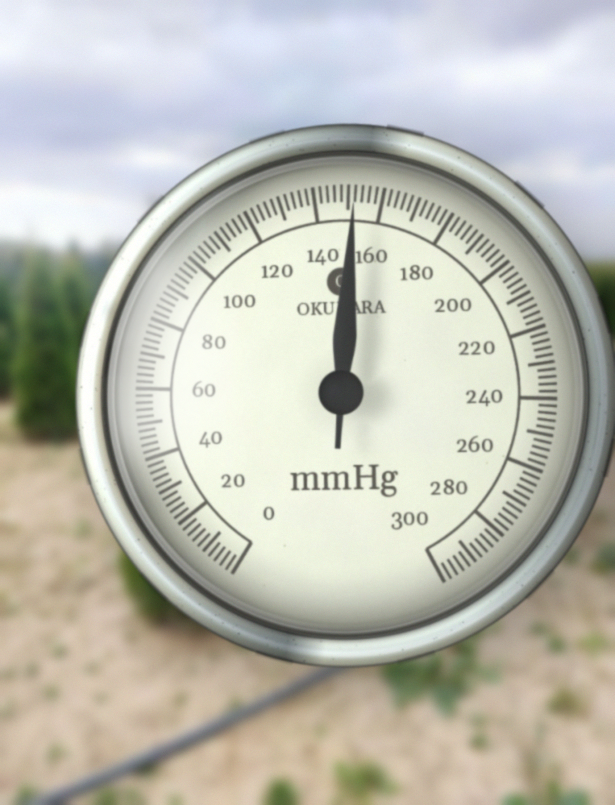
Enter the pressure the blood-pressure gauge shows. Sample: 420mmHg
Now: 152mmHg
